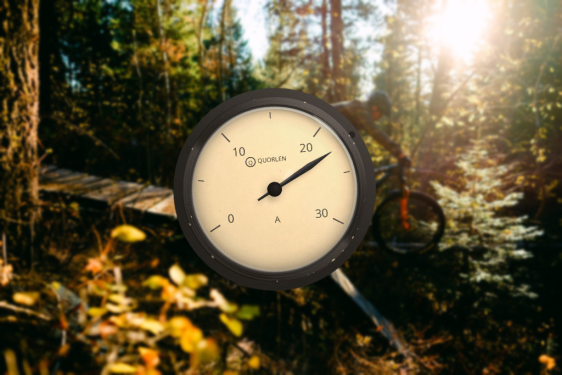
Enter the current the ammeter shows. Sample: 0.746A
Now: 22.5A
